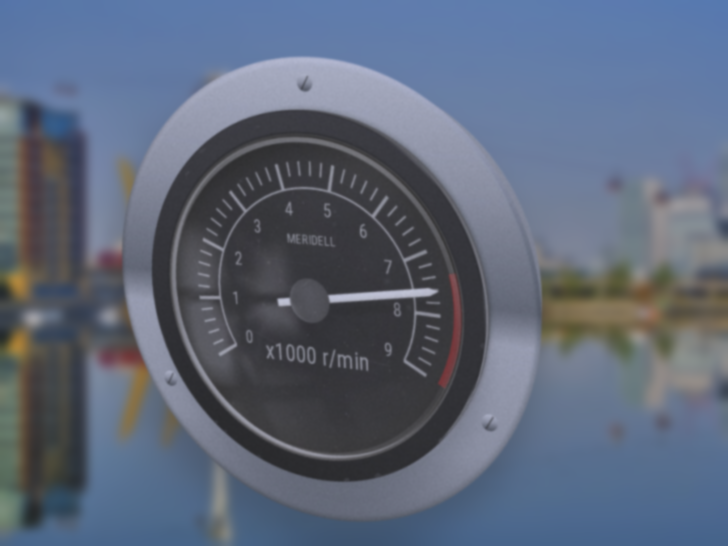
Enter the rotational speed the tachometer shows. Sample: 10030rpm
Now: 7600rpm
